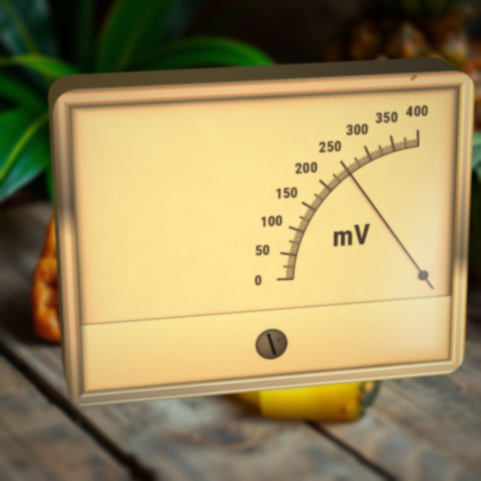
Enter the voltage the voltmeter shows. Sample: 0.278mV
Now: 250mV
